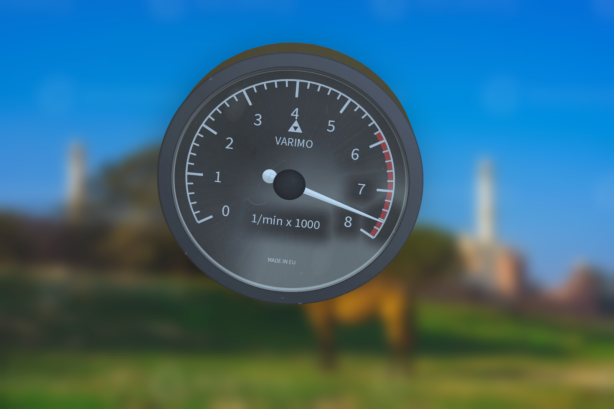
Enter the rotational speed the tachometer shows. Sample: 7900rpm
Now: 7600rpm
